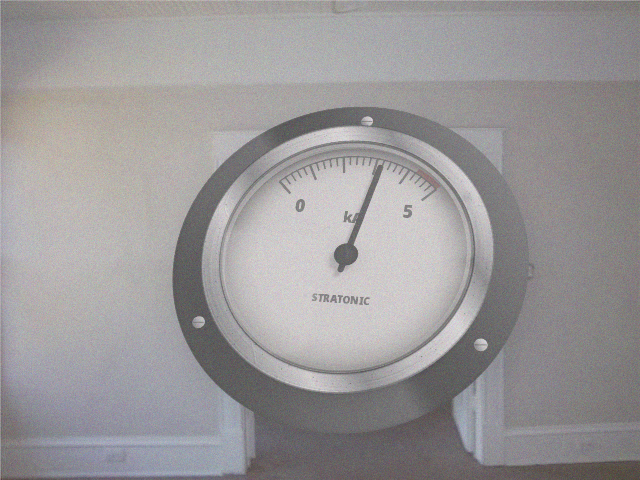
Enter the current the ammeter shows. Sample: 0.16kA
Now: 3.2kA
